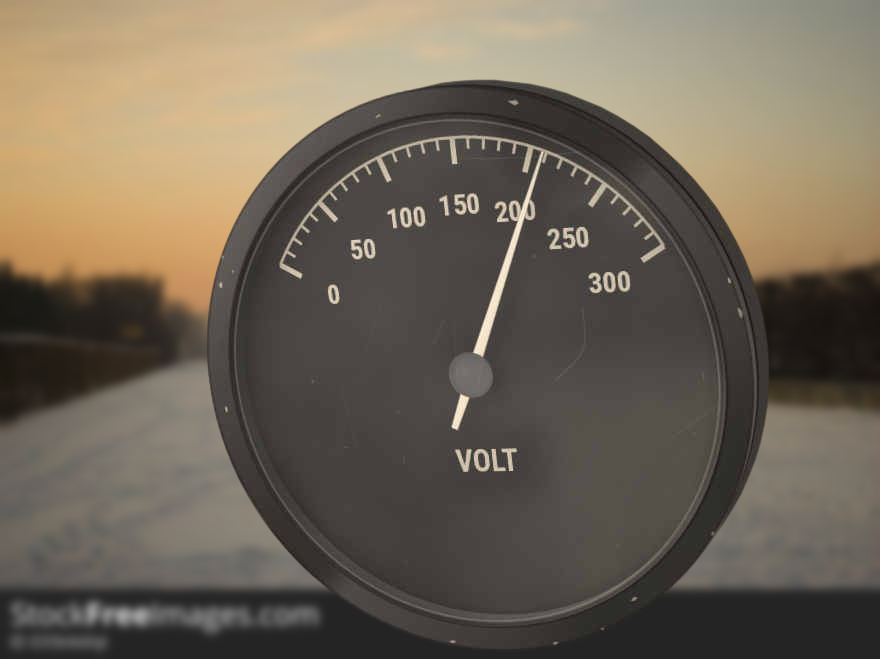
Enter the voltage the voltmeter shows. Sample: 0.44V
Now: 210V
